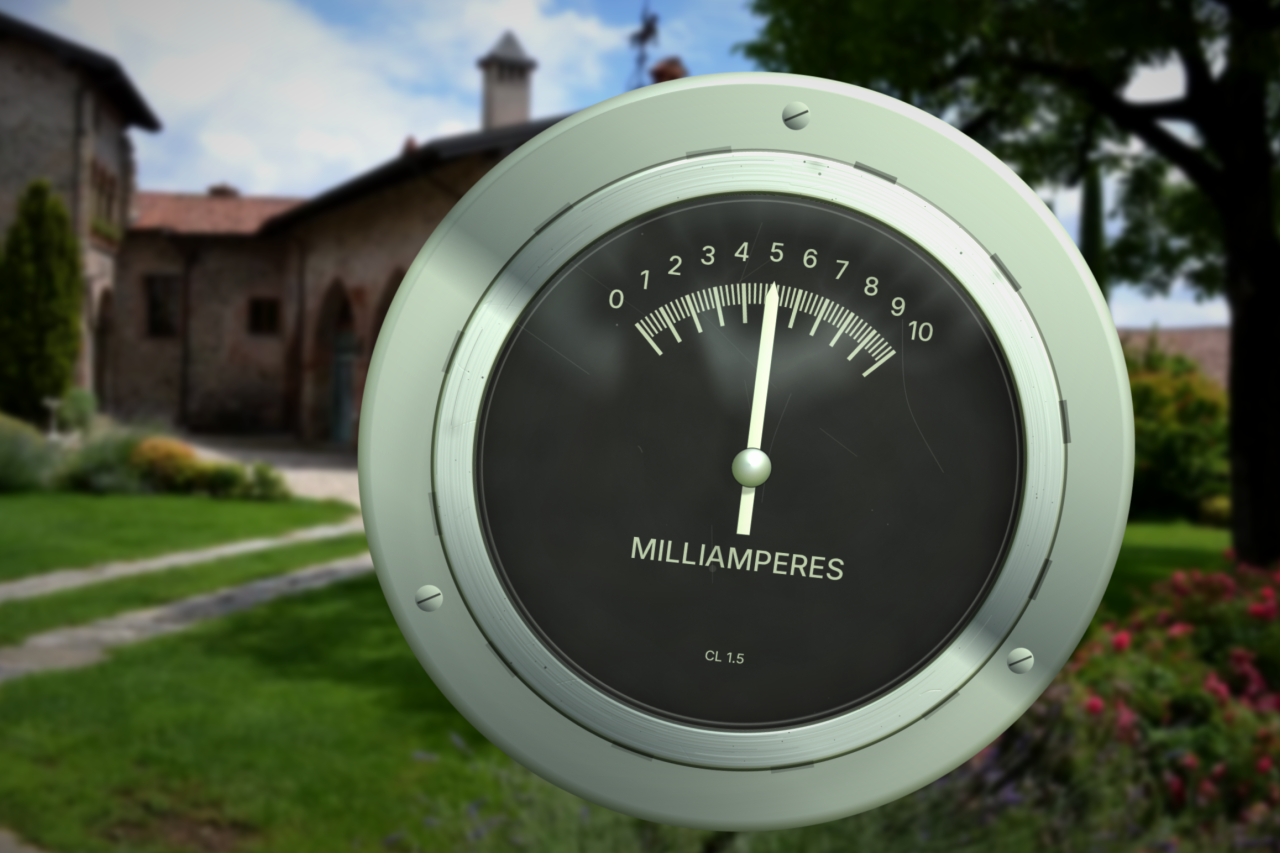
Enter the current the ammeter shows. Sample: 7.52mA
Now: 5mA
